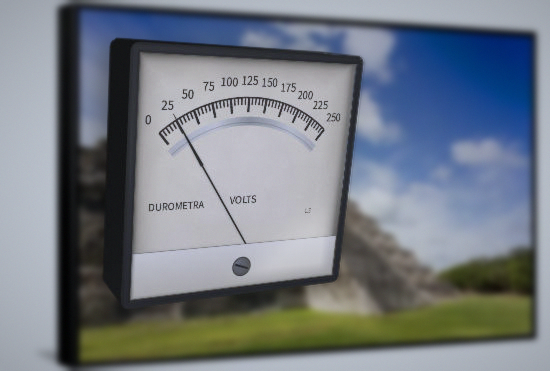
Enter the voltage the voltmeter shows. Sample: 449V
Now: 25V
